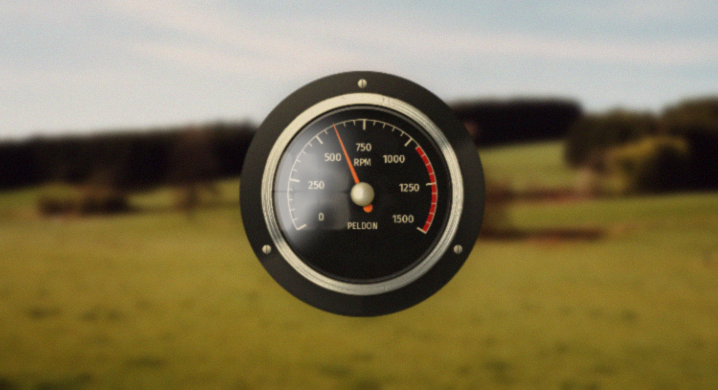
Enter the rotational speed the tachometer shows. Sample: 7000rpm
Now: 600rpm
